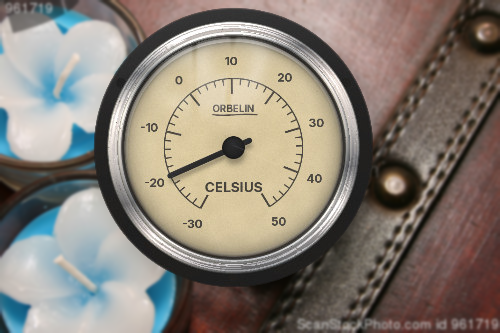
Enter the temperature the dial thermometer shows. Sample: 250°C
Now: -20°C
